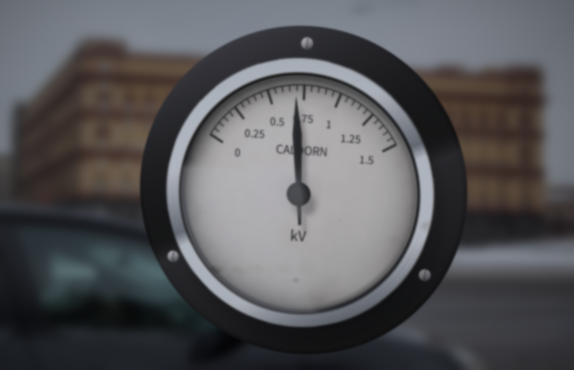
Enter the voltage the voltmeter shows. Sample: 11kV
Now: 0.7kV
